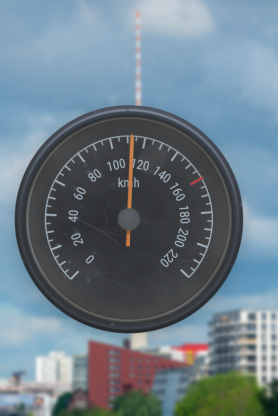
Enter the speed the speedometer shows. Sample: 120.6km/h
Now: 112.5km/h
